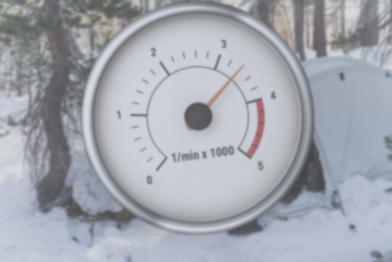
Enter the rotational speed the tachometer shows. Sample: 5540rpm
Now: 3400rpm
